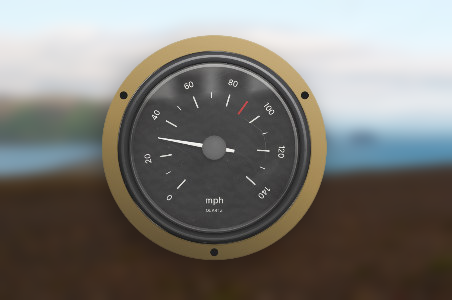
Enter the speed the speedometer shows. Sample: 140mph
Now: 30mph
